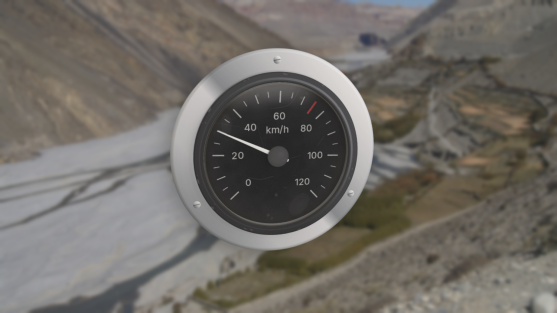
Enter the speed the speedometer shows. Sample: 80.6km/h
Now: 30km/h
